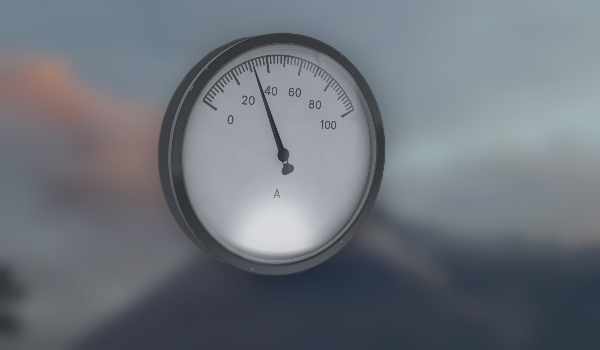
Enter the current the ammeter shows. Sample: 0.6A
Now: 30A
